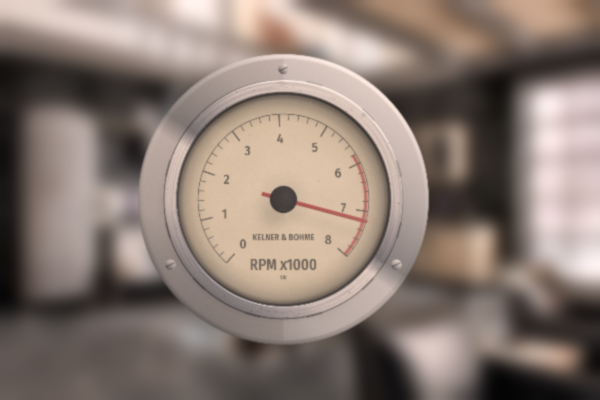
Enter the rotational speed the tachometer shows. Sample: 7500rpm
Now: 7200rpm
